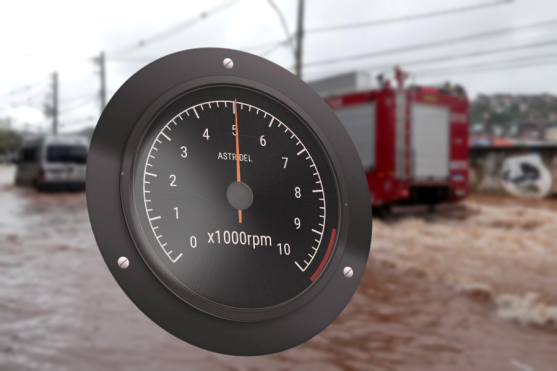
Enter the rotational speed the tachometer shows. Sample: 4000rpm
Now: 5000rpm
